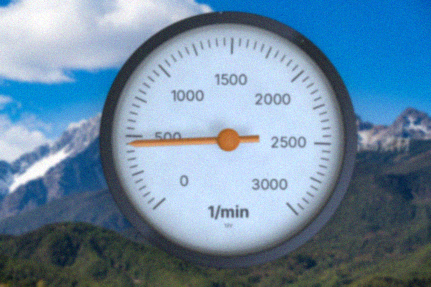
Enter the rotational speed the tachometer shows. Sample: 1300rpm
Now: 450rpm
